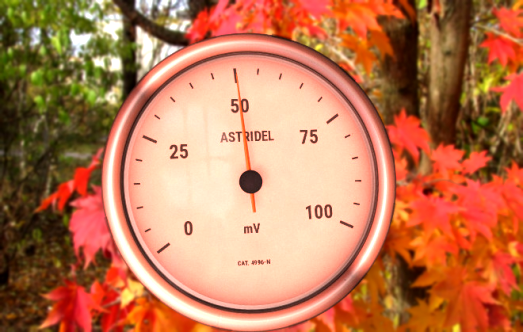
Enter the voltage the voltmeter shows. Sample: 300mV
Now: 50mV
